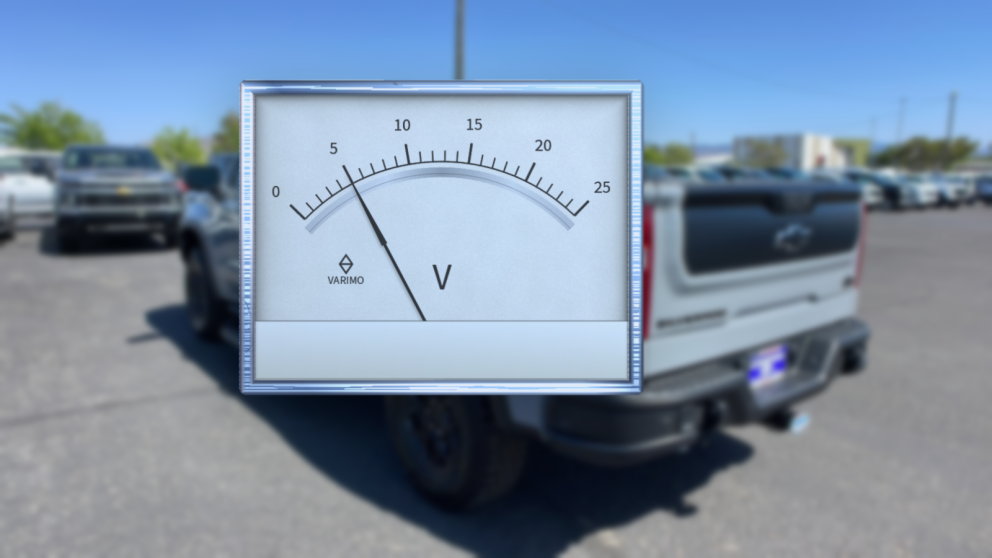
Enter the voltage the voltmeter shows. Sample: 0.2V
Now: 5V
